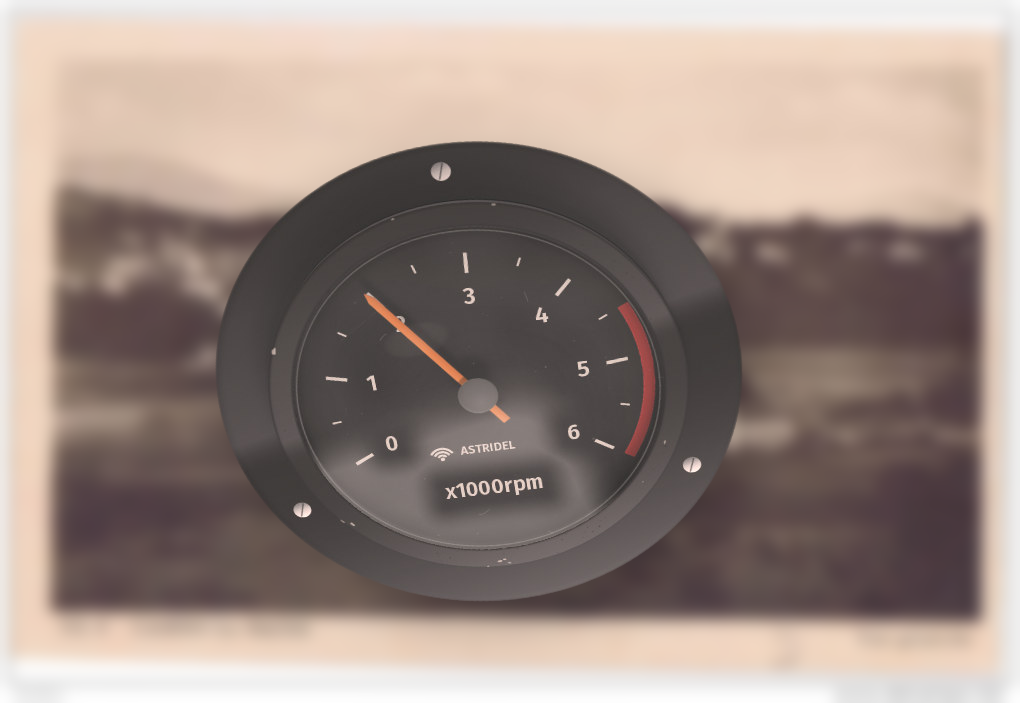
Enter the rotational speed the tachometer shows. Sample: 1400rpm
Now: 2000rpm
